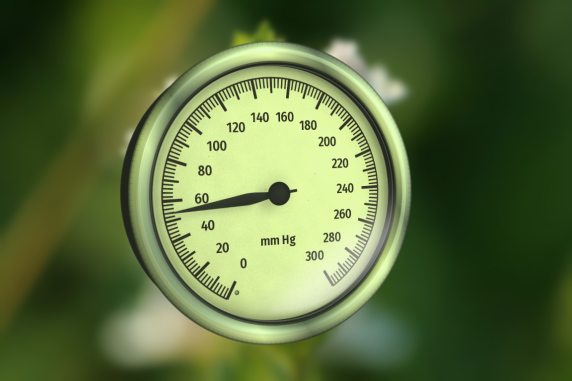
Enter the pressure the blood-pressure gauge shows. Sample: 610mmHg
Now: 54mmHg
